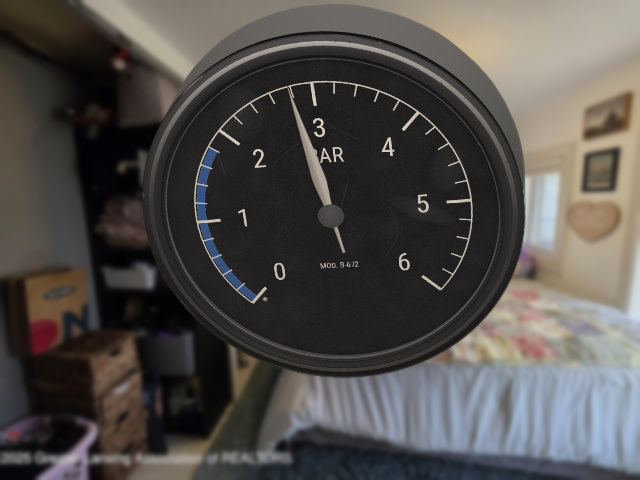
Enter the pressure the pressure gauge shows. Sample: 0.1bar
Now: 2.8bar
